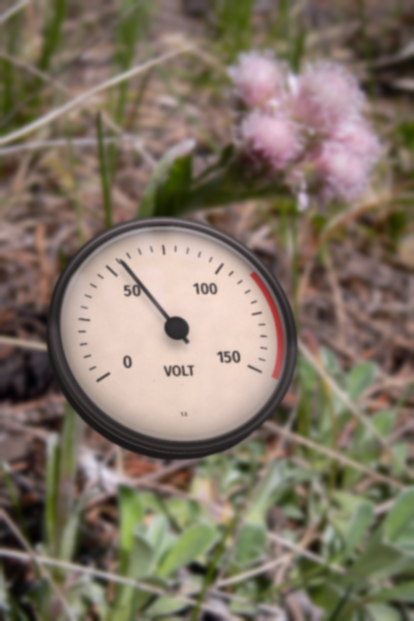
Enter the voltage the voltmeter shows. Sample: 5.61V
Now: 55V
